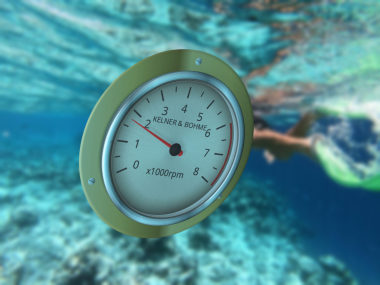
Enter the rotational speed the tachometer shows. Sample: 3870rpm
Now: 1750rpm
